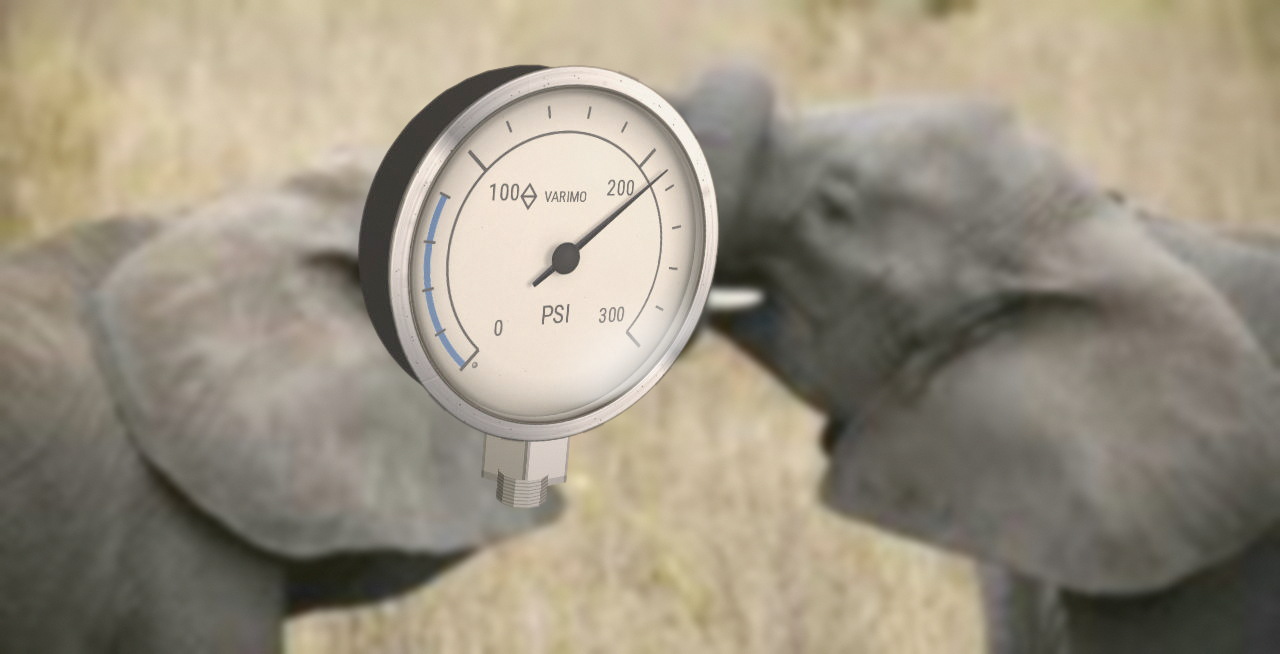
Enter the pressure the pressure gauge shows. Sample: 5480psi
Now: 210psi
